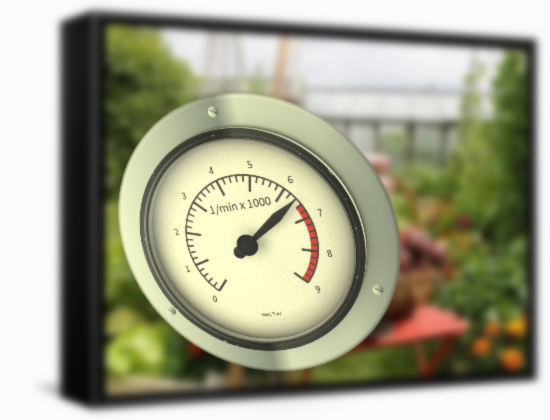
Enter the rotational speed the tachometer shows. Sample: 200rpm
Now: 6400rpm
